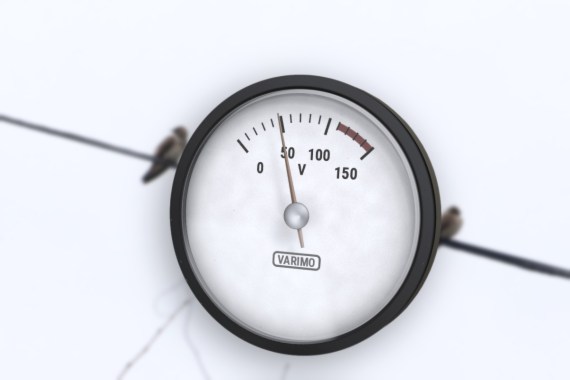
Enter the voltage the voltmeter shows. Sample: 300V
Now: 50V
